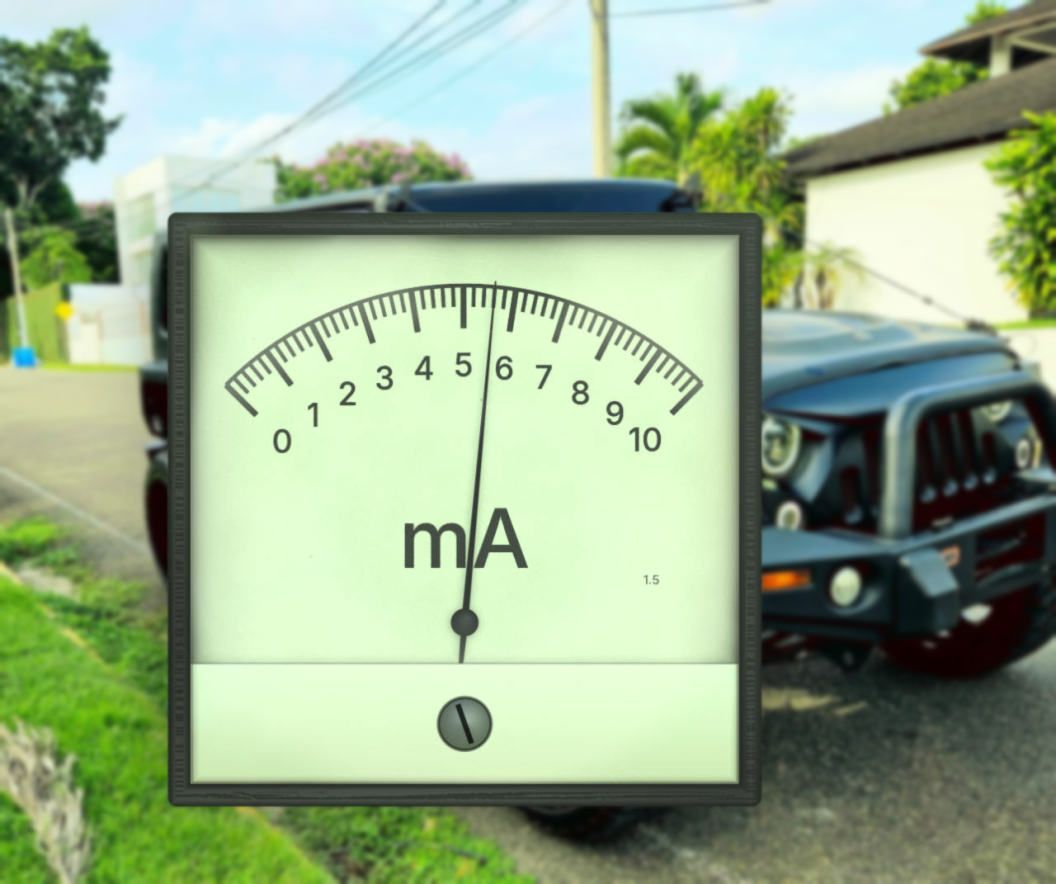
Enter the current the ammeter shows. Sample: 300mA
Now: 5.6mA
